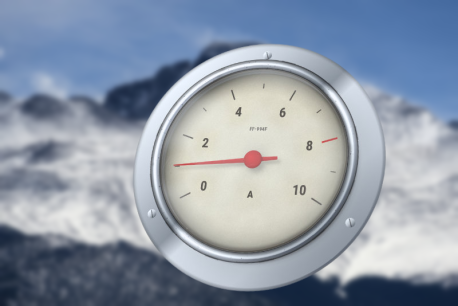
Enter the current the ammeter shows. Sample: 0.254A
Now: 1A
